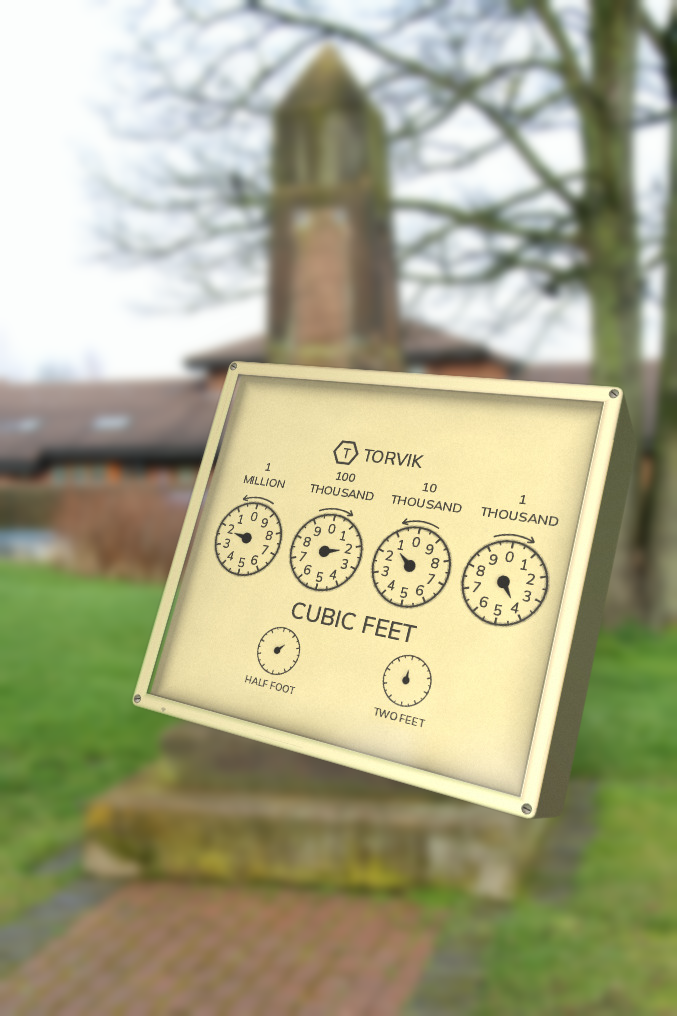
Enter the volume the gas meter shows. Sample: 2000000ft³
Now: 221400ft³
